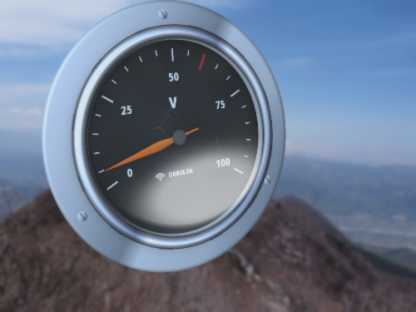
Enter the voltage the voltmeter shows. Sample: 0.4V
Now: 5V
